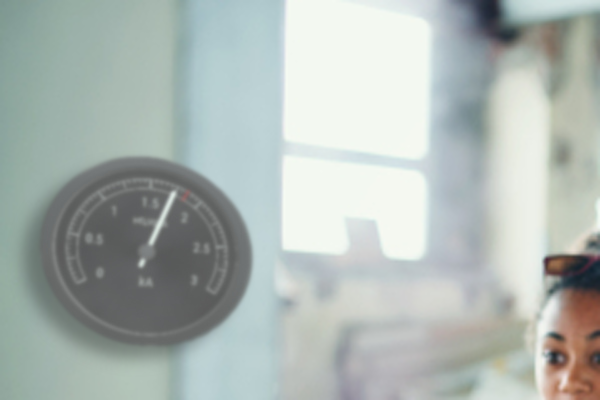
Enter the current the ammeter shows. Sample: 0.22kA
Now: 1.75kA
